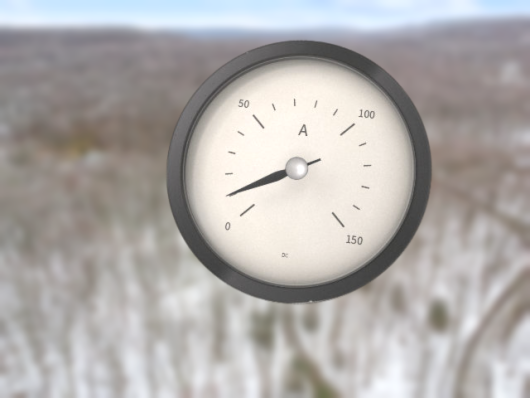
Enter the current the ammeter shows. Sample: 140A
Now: 10A
